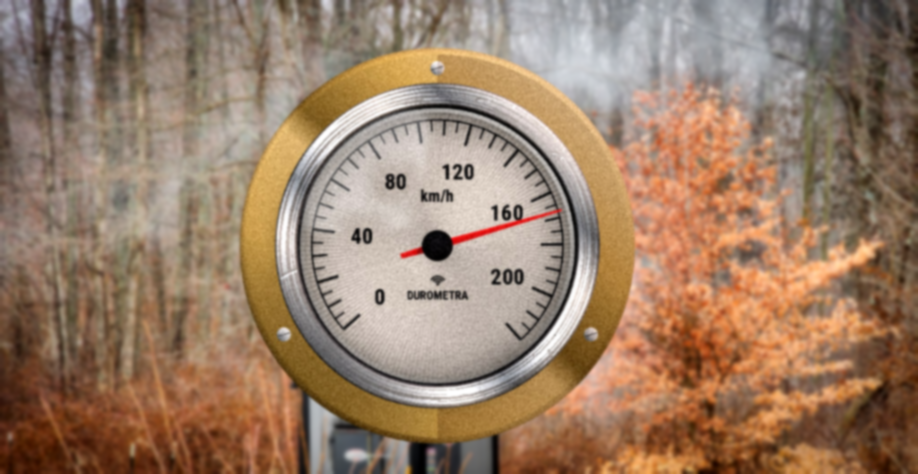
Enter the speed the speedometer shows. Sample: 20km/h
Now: 167.5km/h
